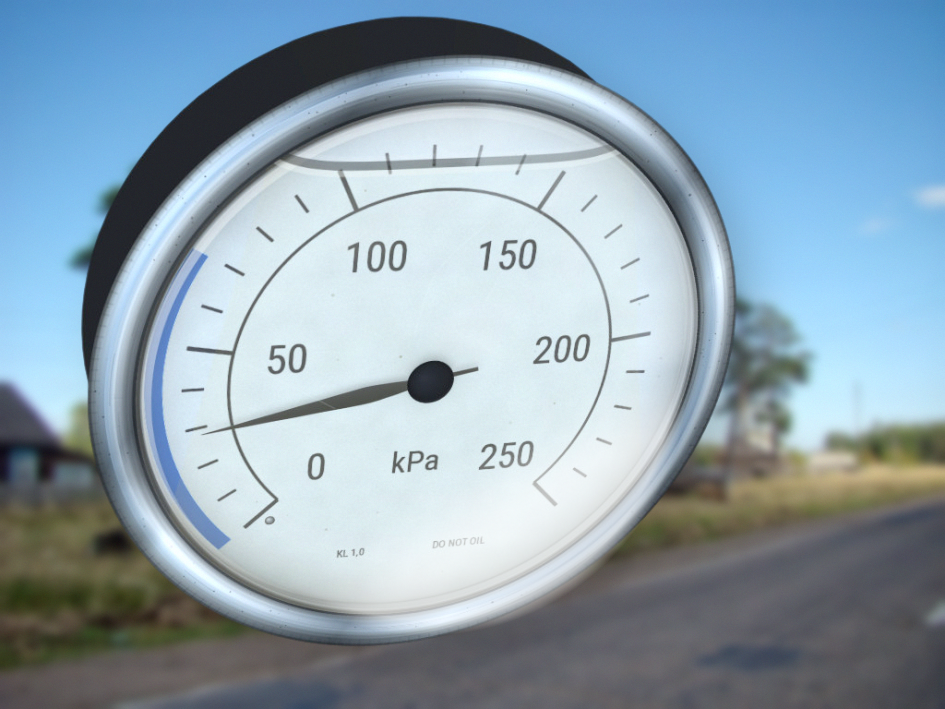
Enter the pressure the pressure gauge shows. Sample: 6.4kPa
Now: 30kPa
